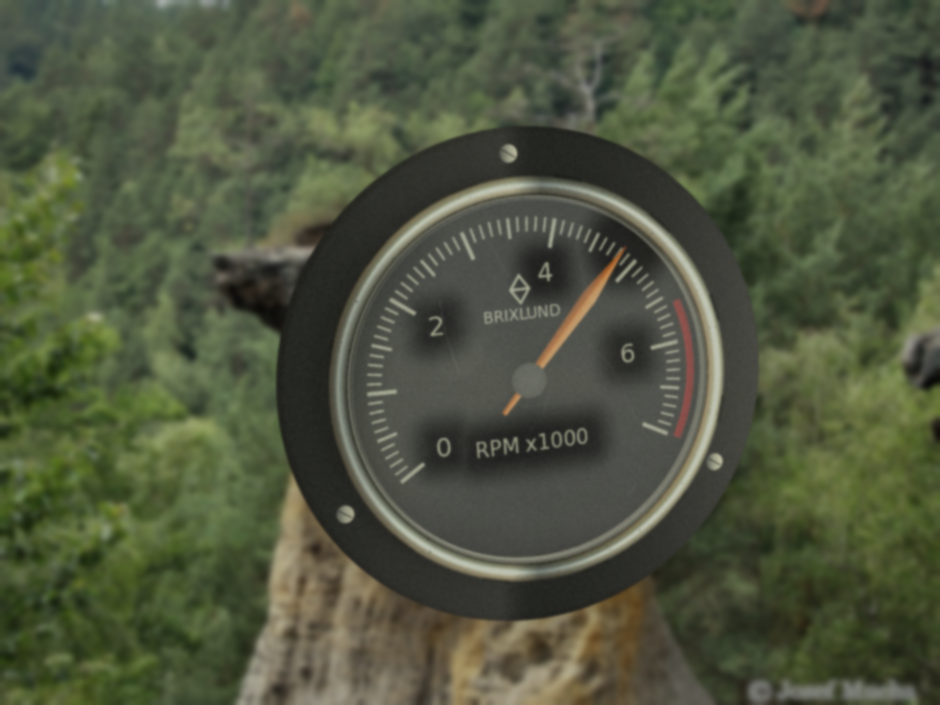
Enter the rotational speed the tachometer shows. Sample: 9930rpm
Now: 4800rpm
